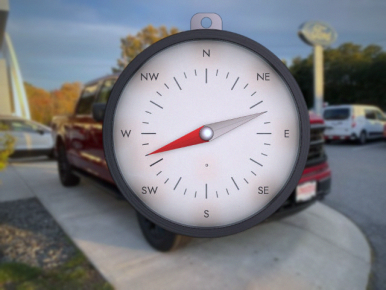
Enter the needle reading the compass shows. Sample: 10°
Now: 250°
